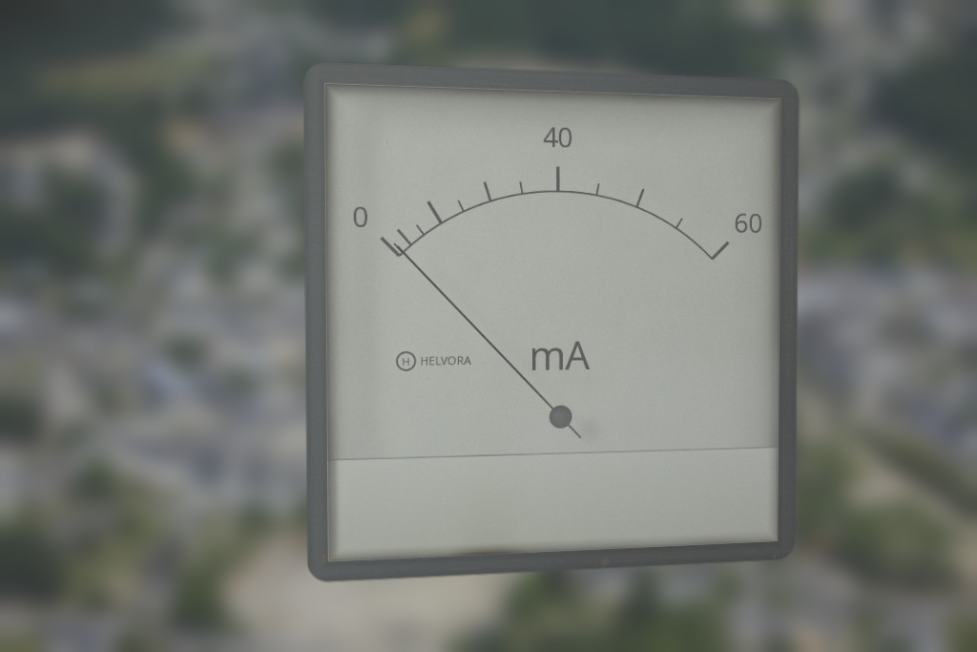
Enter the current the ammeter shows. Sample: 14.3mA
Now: 5mA
